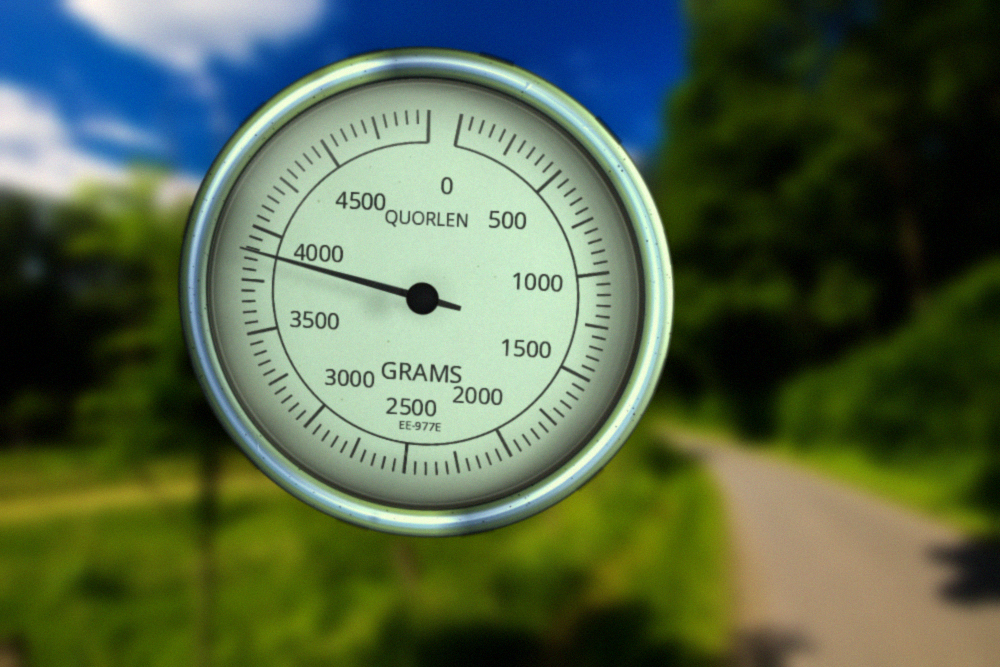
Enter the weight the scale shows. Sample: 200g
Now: 3900g
